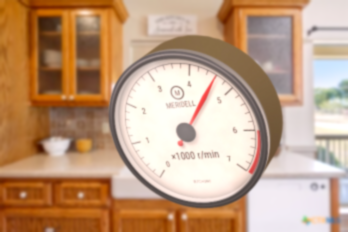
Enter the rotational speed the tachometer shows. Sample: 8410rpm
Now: 4600rpm
